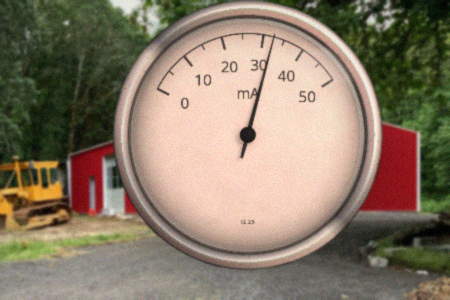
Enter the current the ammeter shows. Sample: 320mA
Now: 32.5mA
